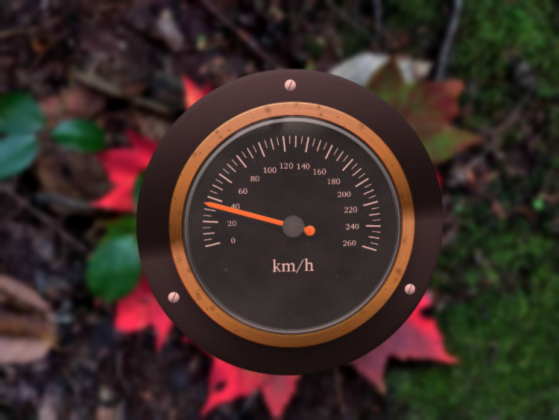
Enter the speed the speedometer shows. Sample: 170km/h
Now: 35km/h
